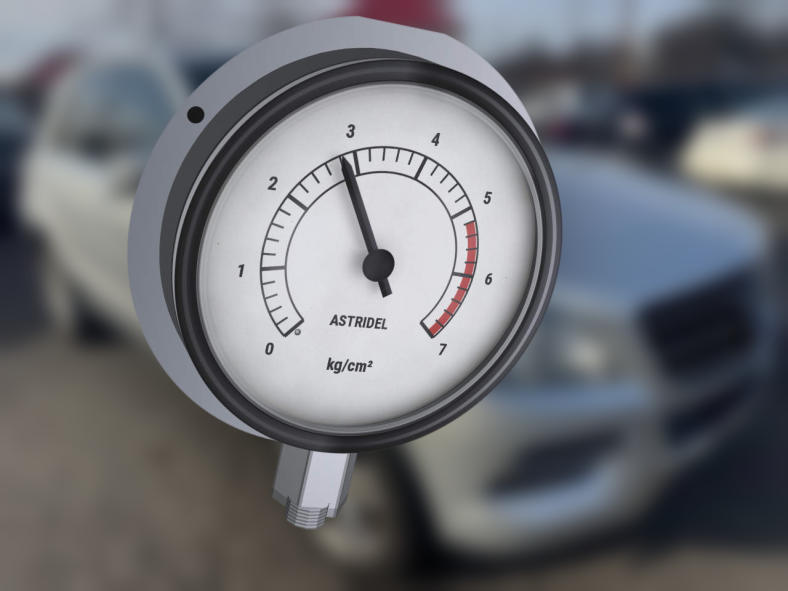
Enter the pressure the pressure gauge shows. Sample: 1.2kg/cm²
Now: 2.8kg/cm²
